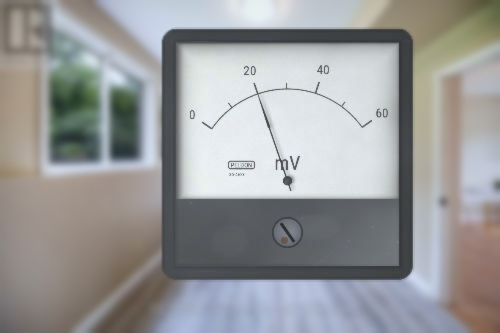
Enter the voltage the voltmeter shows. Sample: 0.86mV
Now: 20mV
